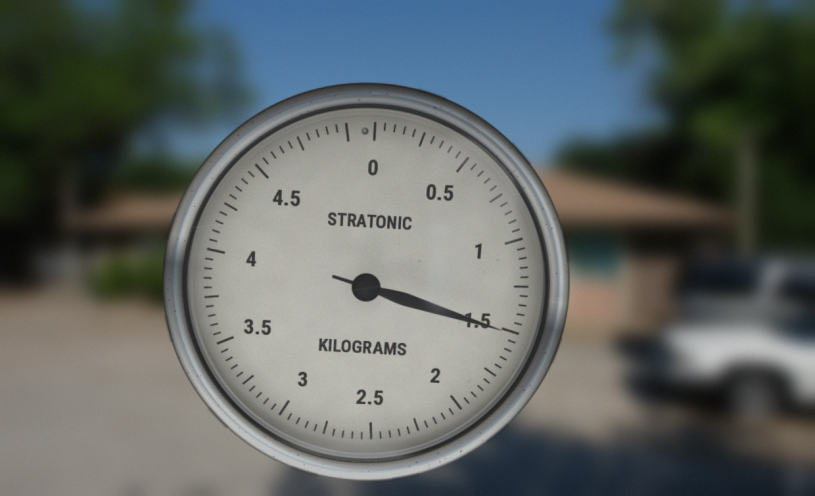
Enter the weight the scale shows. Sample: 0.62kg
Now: 1.5kg
